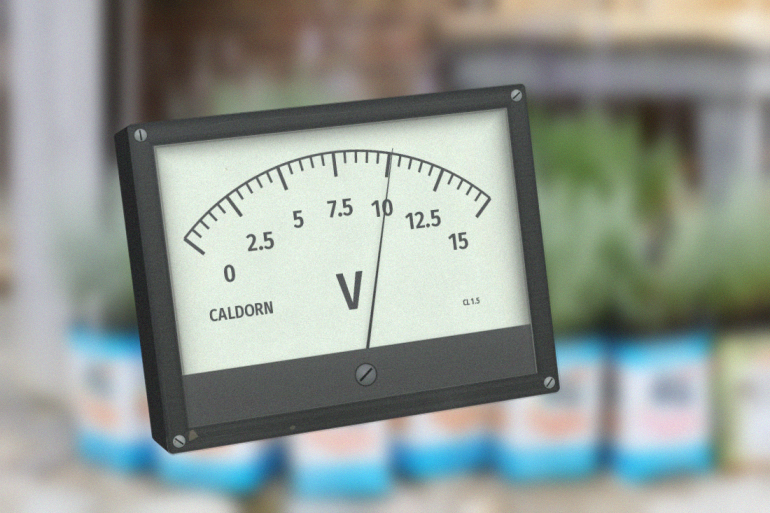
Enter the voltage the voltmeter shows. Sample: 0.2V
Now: 10V
